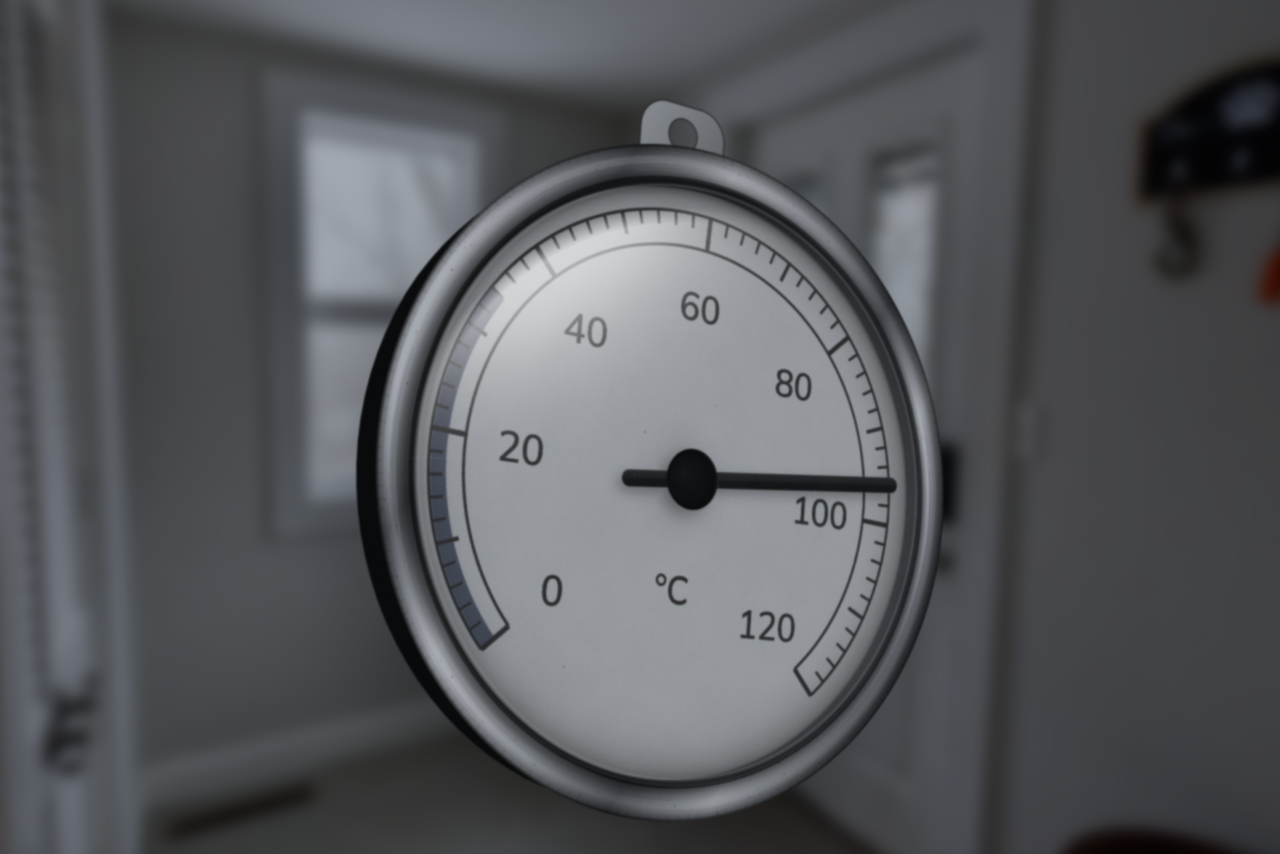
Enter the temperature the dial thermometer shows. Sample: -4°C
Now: 96°C
